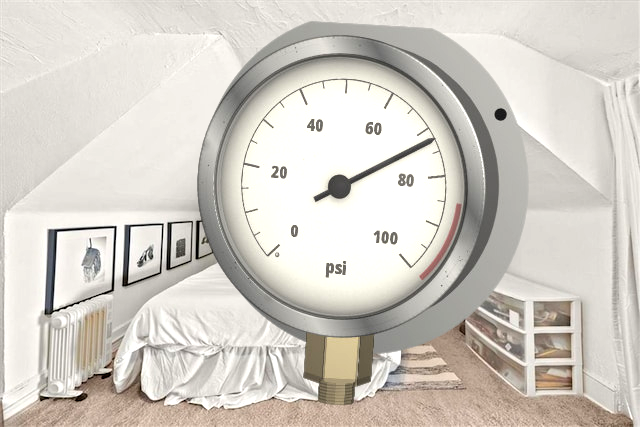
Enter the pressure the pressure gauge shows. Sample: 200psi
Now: 72.5psi
